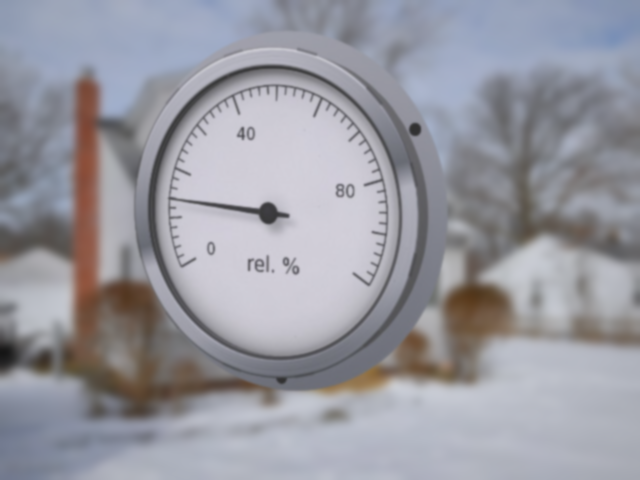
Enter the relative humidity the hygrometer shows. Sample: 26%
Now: 14%
